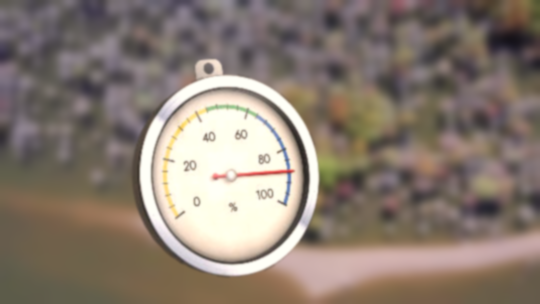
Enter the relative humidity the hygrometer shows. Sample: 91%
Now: 88%
